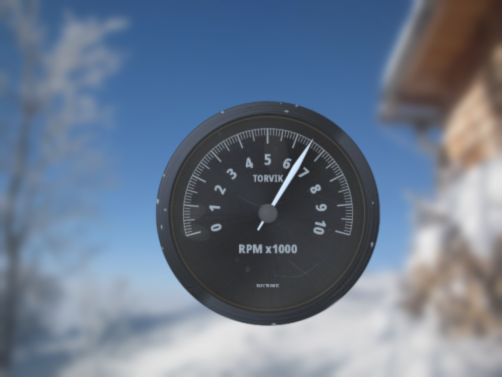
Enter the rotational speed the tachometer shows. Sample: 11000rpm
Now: 6500rpm
